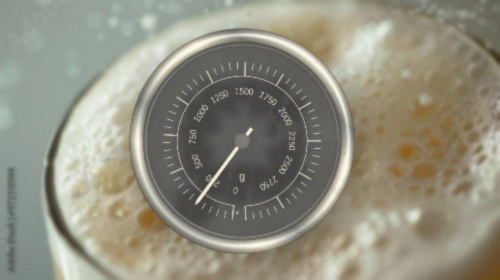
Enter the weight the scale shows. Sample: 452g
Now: 250g
